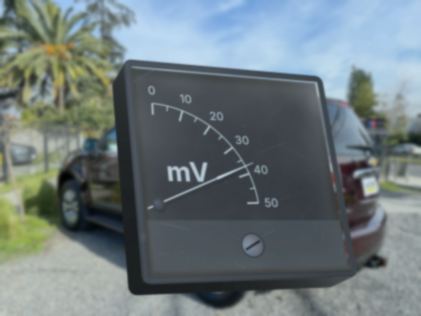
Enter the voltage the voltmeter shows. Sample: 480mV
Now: 37.5mV
